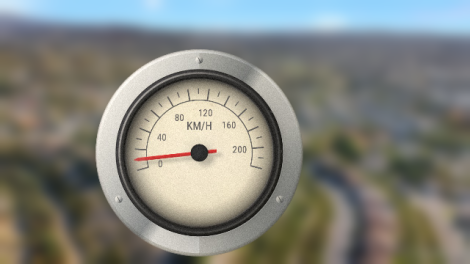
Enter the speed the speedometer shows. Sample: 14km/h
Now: 10km/h
